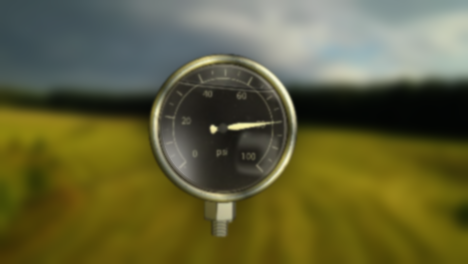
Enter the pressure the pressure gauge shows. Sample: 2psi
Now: 80psi
